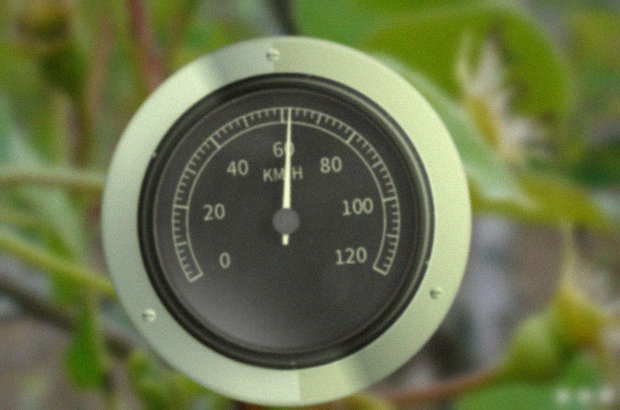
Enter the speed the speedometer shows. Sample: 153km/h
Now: 62km/h
